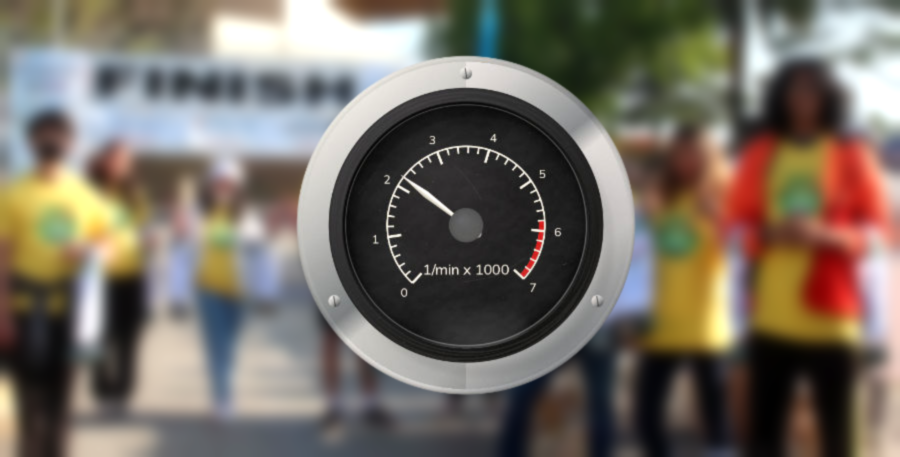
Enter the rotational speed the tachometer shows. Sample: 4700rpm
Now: 2200rpm
